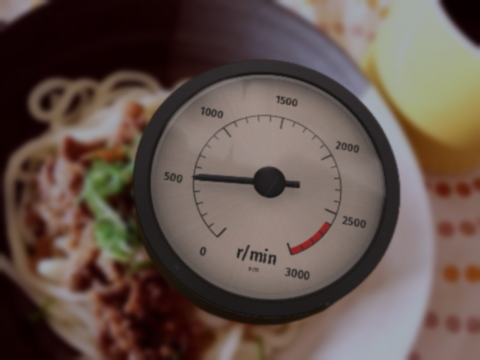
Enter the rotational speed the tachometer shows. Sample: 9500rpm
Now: 500rpm
